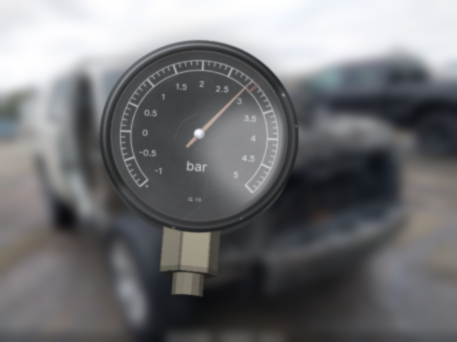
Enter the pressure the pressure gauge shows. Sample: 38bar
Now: 2.9bar
